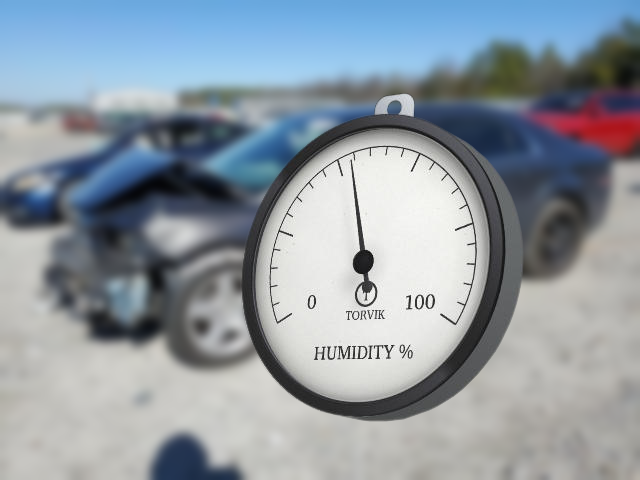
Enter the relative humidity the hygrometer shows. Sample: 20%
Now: 44%
